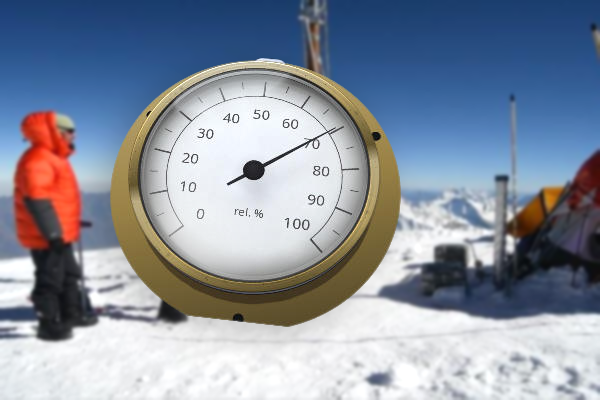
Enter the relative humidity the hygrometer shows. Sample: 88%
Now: 70%
